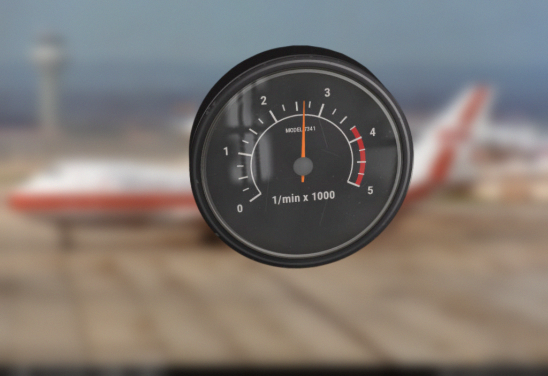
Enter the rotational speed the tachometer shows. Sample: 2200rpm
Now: 2625rpm
